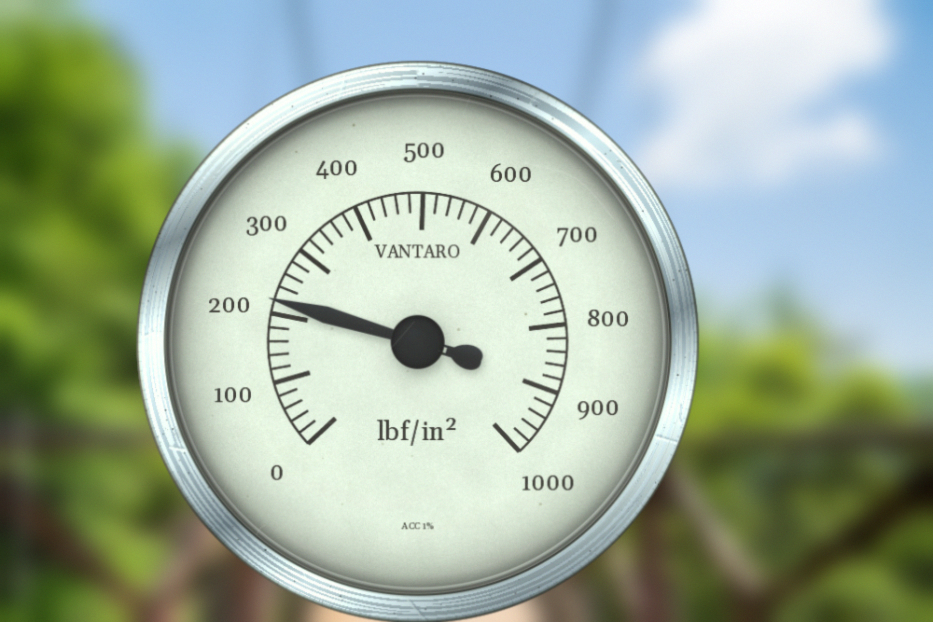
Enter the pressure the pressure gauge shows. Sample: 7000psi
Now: 220psi
